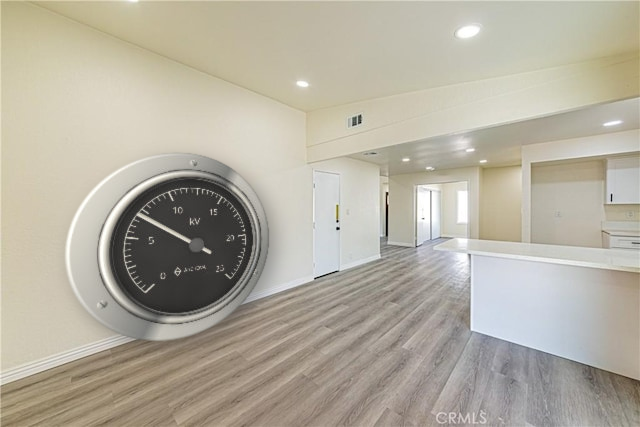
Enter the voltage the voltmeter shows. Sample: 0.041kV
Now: 7kV
